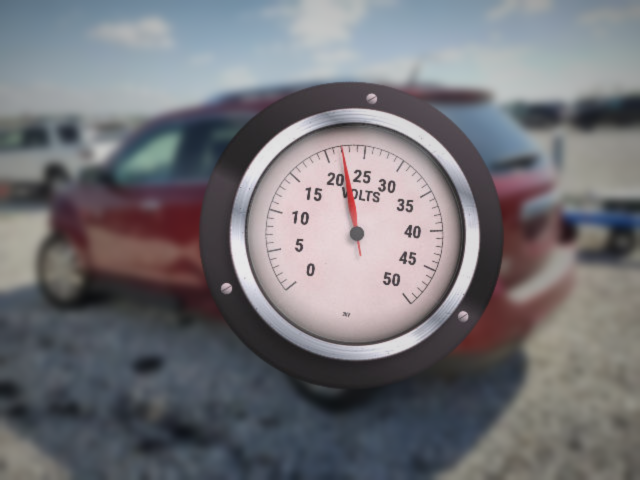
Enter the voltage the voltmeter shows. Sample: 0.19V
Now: 22V
